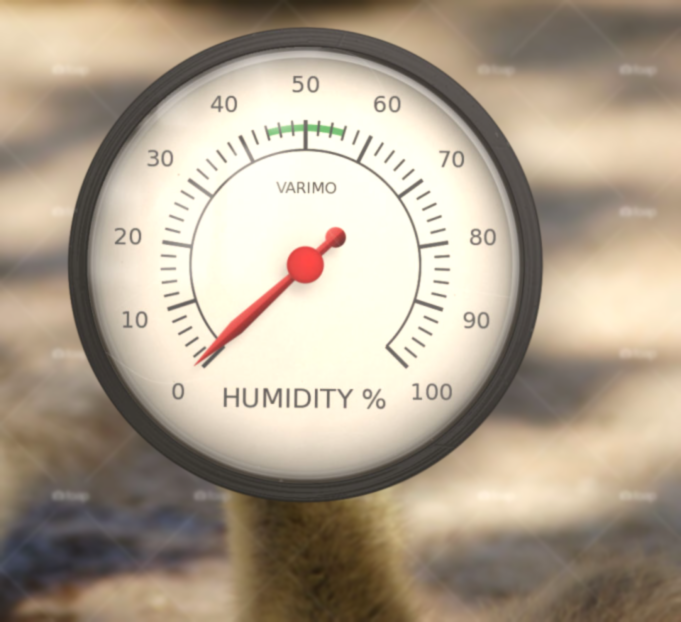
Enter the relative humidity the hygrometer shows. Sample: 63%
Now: 1%
